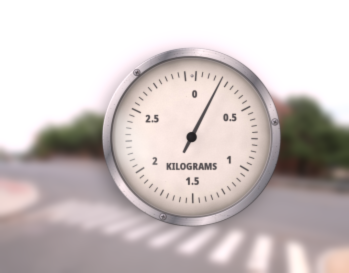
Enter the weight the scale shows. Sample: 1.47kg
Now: 0.2kg
